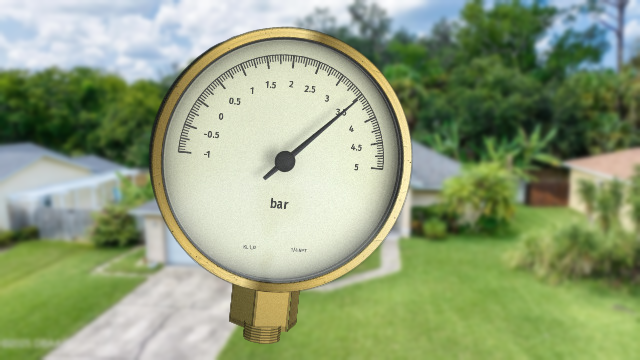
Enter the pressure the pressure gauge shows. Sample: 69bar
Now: 3.5bar
